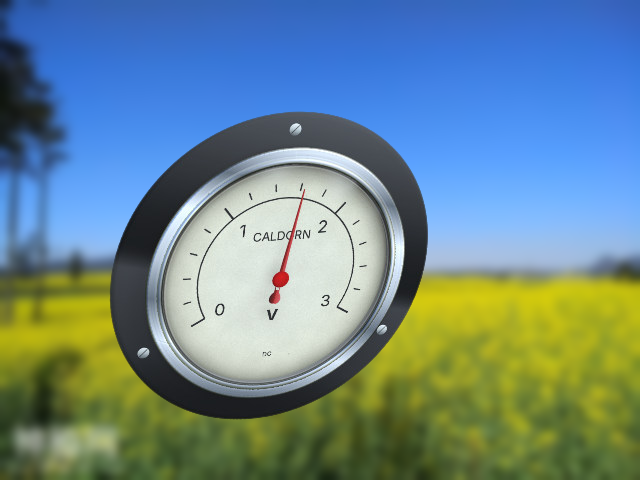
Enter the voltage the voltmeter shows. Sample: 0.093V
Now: 1.6V
